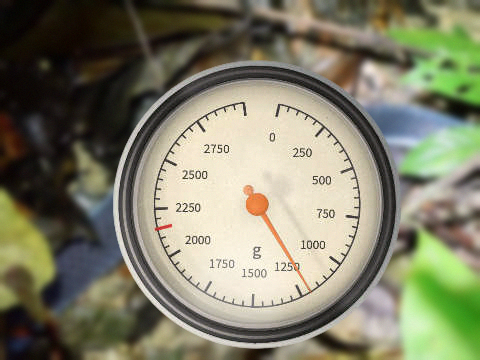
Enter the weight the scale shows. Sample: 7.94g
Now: 1200g
